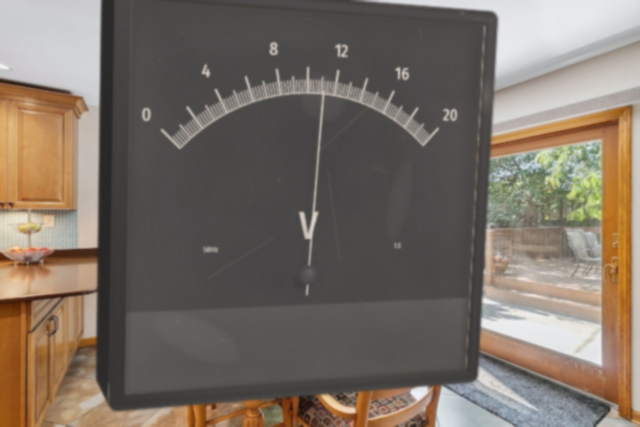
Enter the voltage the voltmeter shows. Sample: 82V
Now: 11V
